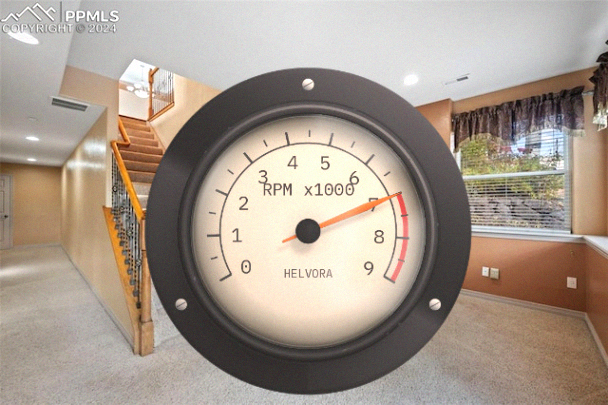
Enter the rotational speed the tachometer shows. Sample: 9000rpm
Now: 7000rpm
